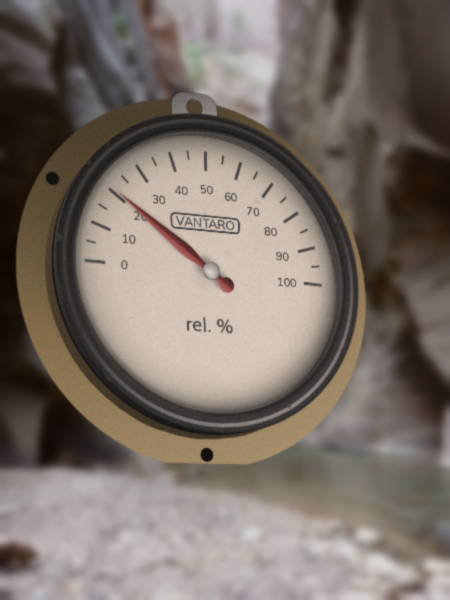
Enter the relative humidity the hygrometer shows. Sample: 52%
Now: 20%
